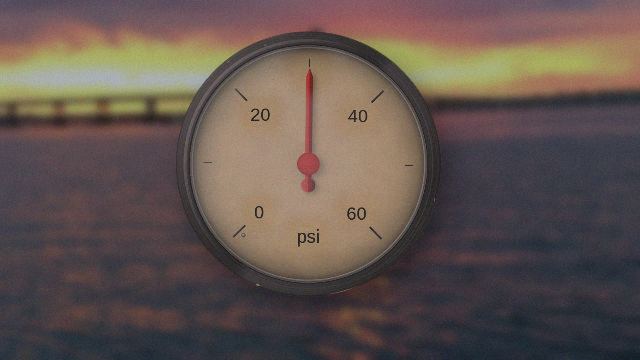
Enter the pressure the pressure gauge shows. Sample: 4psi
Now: 30psi
